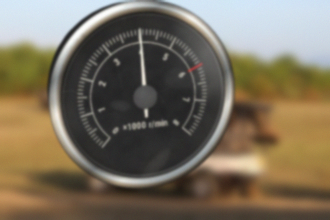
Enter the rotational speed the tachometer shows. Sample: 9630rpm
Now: 4000rpm
